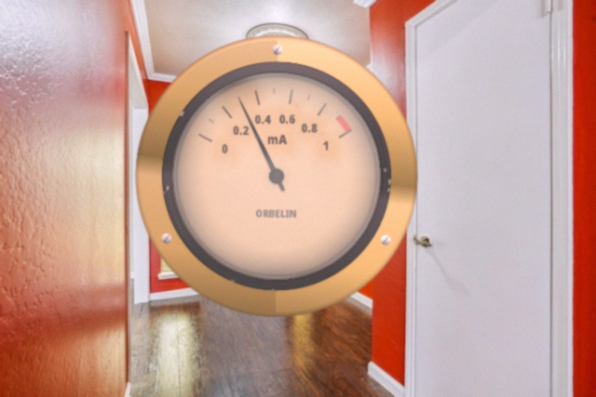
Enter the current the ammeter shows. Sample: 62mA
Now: 0.3mA
